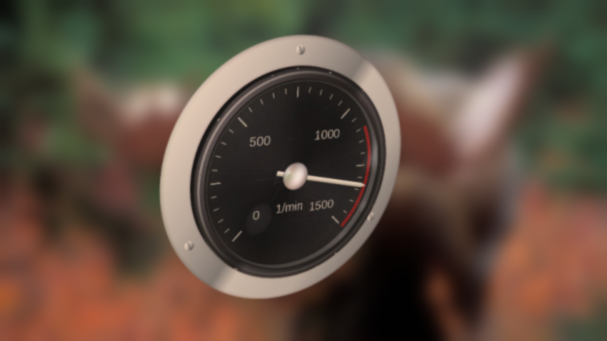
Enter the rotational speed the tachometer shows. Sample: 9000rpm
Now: 1325rpm
